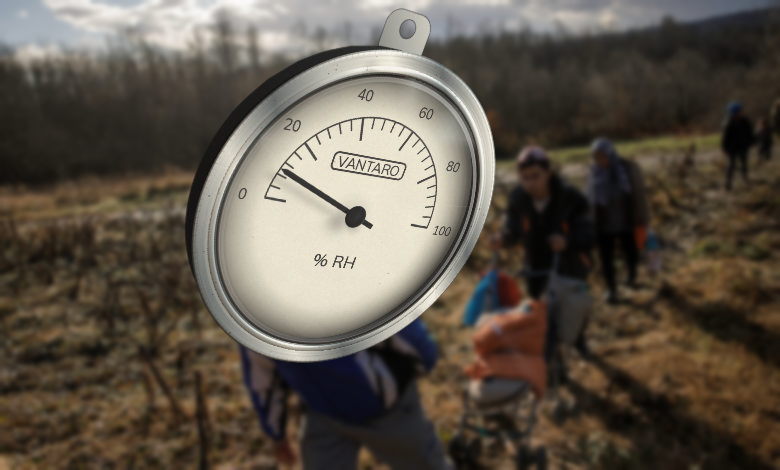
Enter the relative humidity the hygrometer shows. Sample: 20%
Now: 10%
